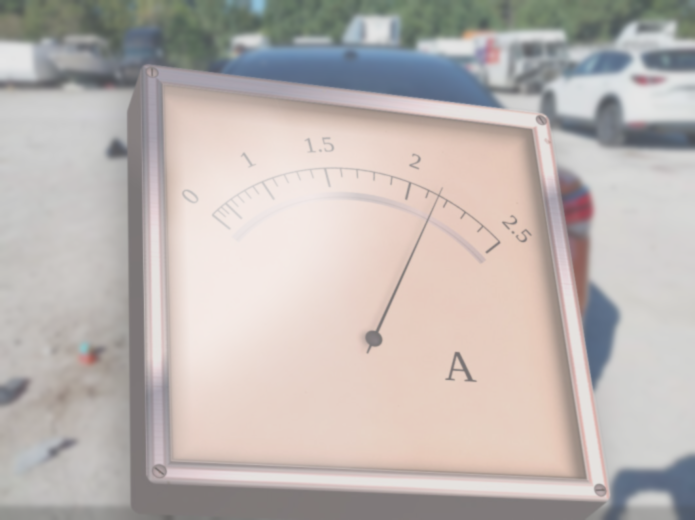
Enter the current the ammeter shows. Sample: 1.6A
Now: 2.15A
